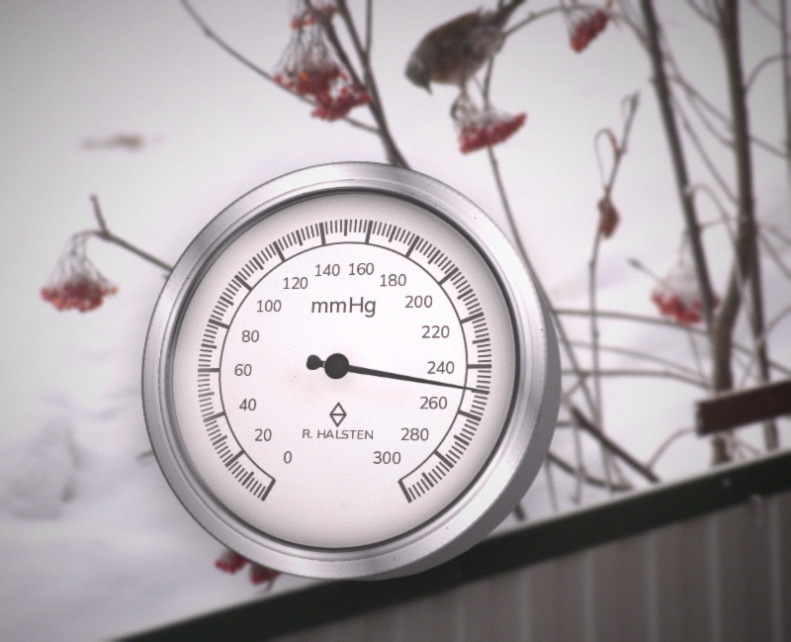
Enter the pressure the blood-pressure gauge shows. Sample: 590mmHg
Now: 250mmHg
